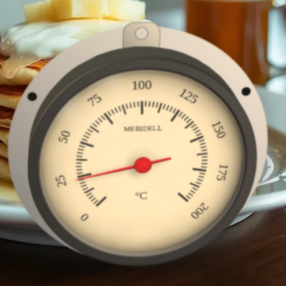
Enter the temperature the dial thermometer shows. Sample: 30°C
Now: 25°C
